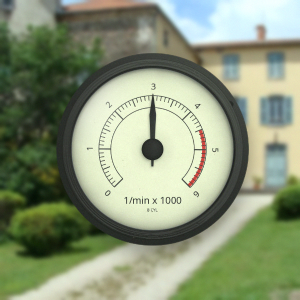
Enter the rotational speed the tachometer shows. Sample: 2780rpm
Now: 3000rpm
